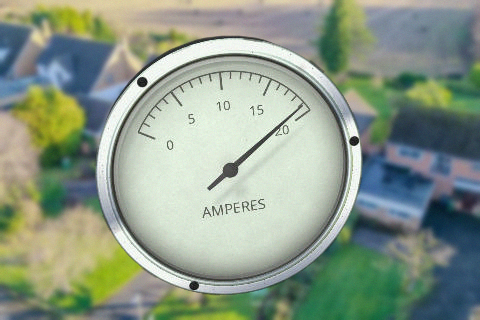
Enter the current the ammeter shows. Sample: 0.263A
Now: 19A
